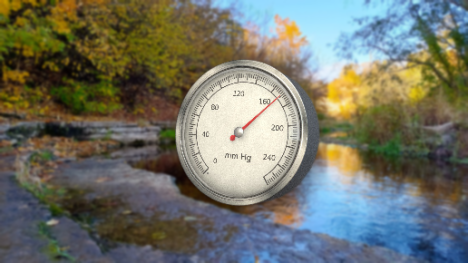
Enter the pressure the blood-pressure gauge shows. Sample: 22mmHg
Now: 170mmHg
